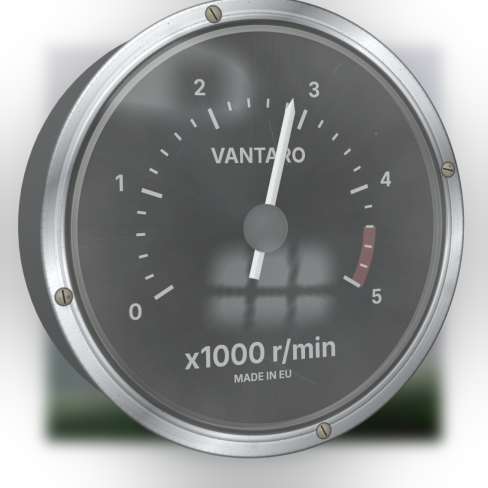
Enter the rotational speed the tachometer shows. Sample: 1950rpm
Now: 2800rpm
